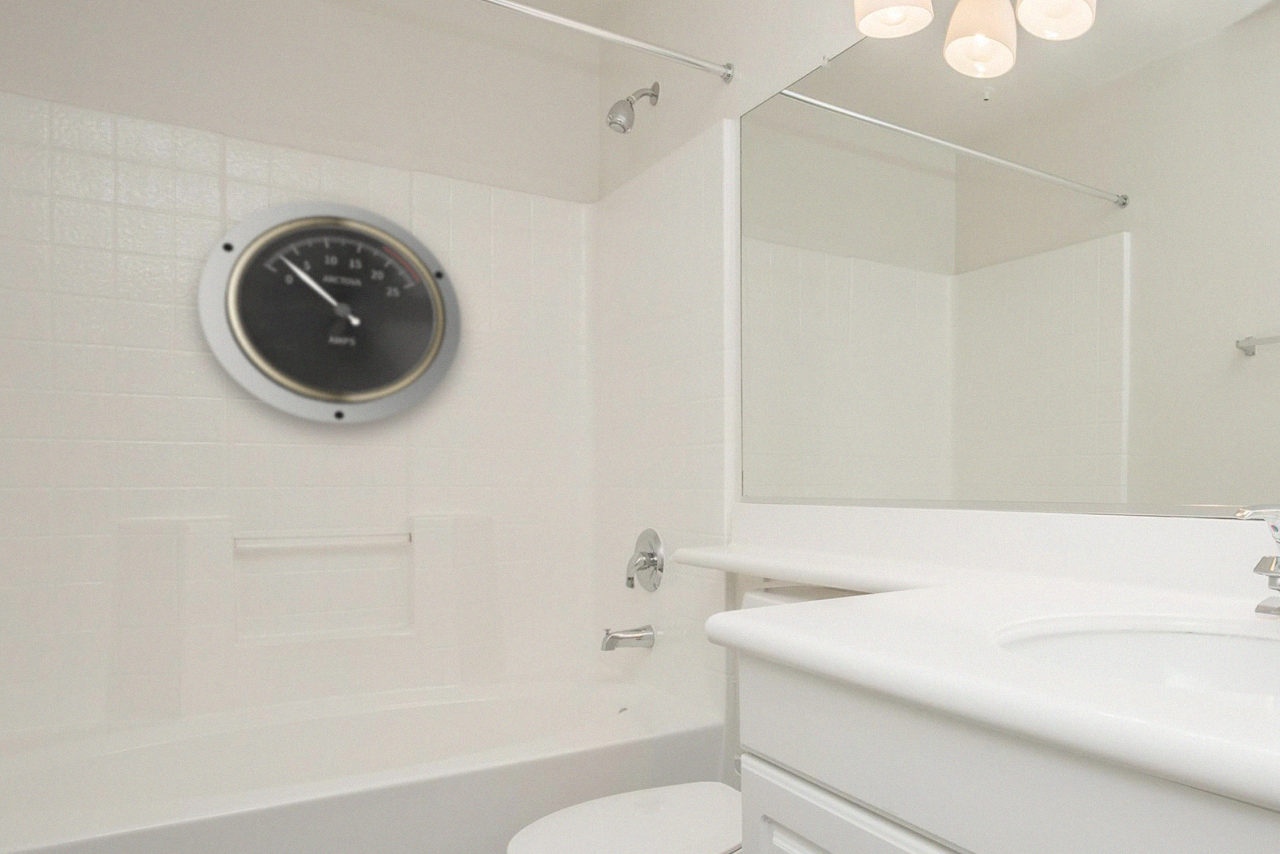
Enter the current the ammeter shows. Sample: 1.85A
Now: 2.5A
